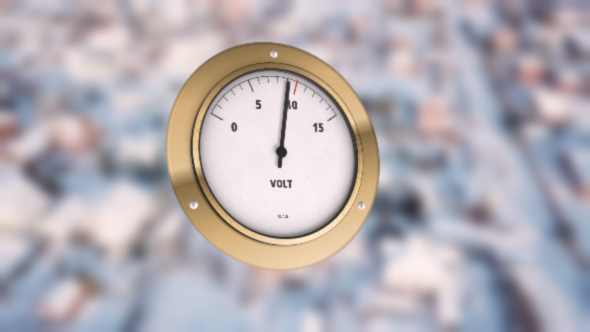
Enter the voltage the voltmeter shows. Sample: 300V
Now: 9V
